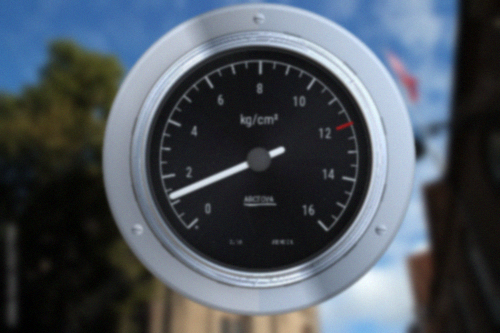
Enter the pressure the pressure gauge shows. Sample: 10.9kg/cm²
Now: 1.25kg/cm²
